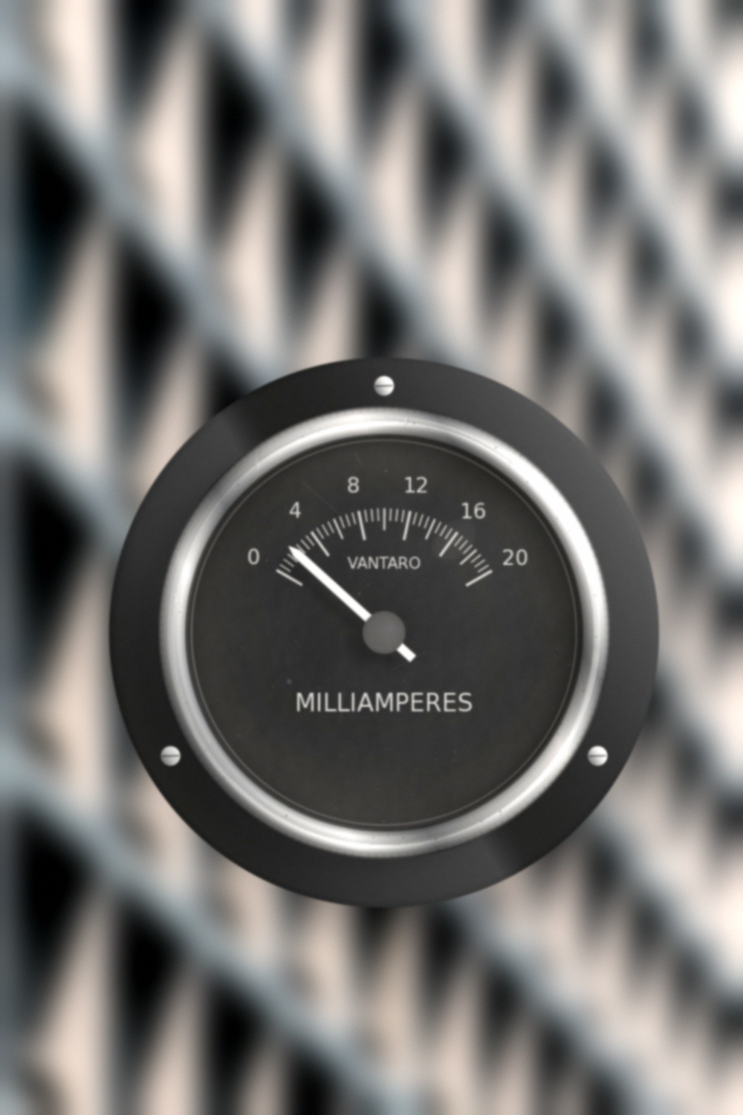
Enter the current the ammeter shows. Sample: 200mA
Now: 2mA
